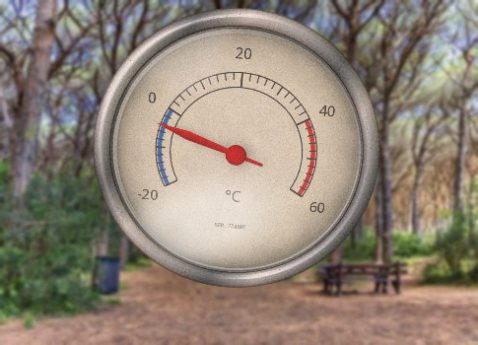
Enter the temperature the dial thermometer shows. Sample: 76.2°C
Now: -4°C
